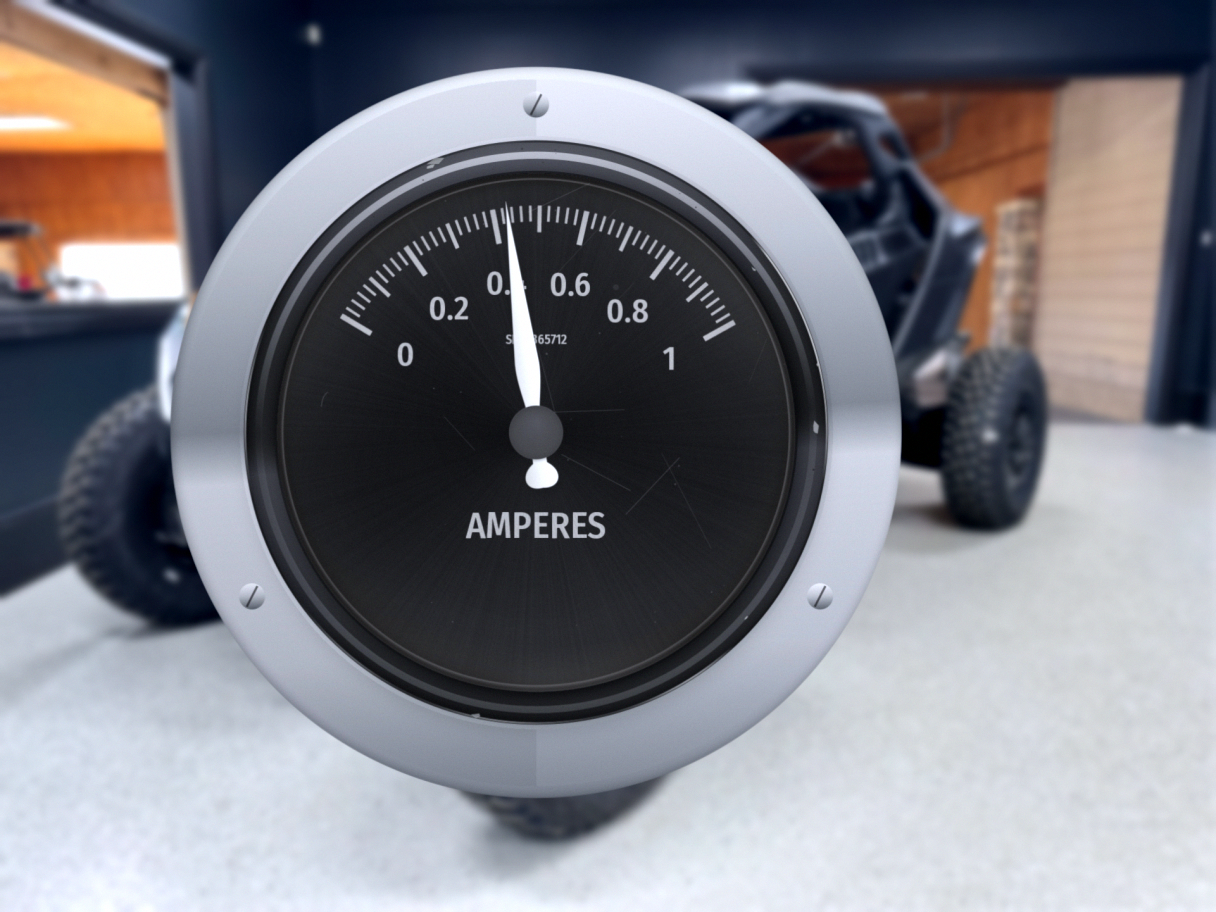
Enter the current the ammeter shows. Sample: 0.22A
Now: 0.43A
